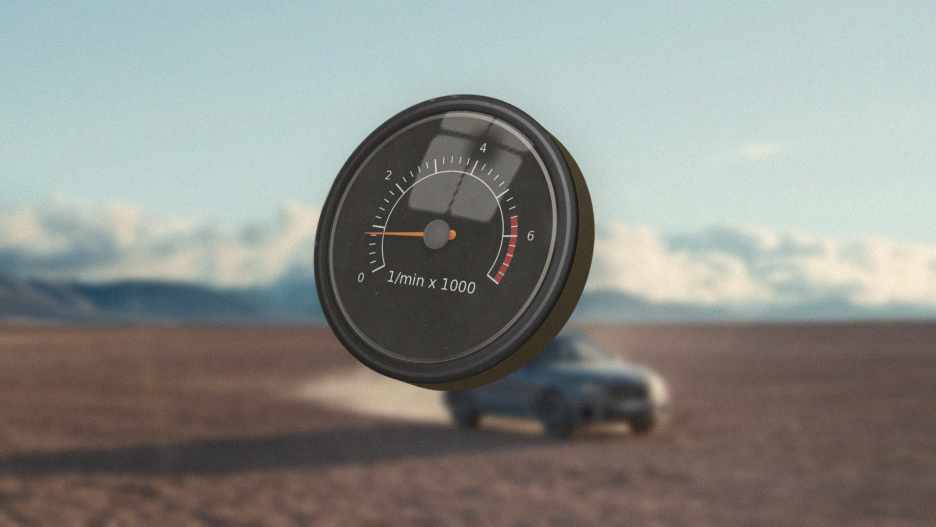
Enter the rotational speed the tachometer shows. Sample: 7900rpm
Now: 800rpm
